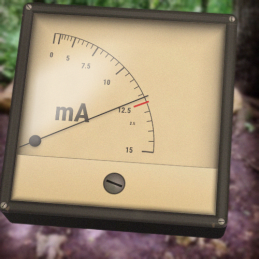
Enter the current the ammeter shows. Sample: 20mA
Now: 12.25mA
